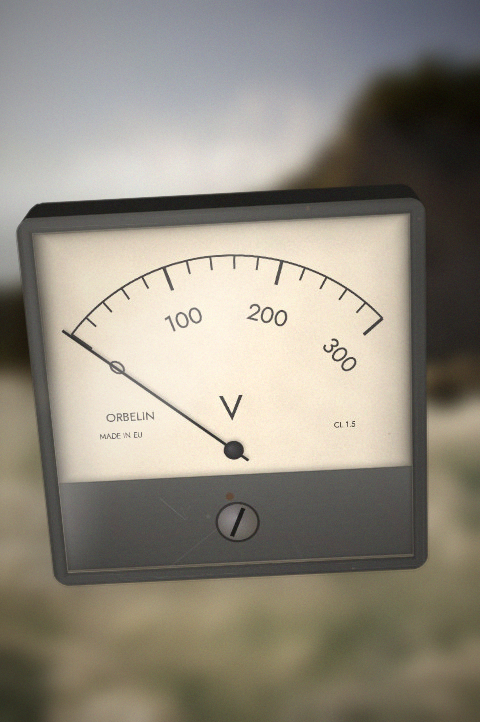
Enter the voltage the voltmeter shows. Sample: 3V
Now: 0V
